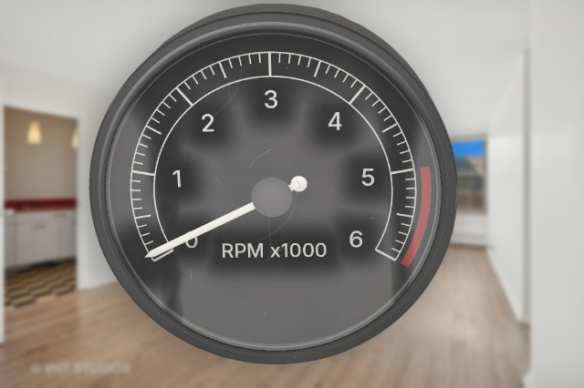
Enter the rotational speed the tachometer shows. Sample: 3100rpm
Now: 100rpm
